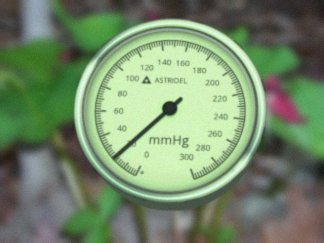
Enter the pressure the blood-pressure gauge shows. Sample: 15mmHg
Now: 20mmHg
